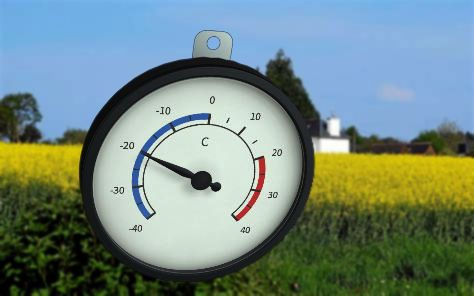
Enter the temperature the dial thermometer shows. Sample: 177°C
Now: -20°C
